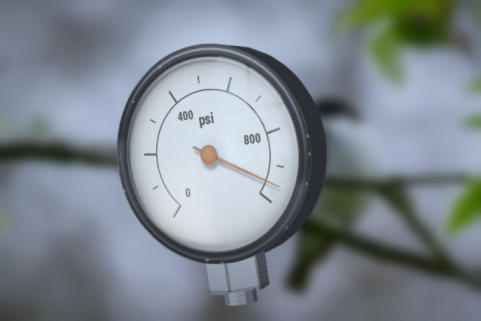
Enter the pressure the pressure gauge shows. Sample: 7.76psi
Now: 950psi
